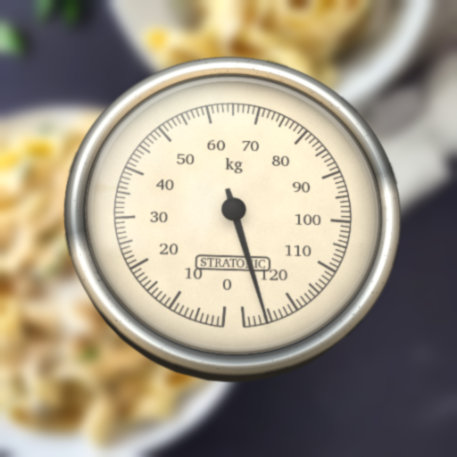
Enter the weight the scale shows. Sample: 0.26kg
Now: 126kg
